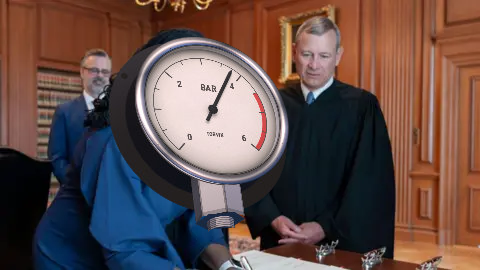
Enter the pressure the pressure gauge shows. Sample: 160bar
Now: 3.75bar
